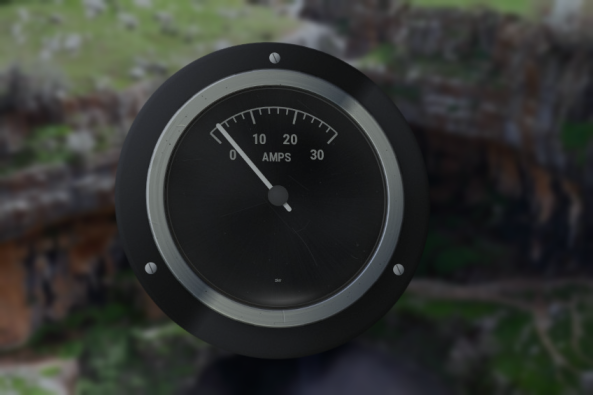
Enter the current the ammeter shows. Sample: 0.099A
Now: 2A
